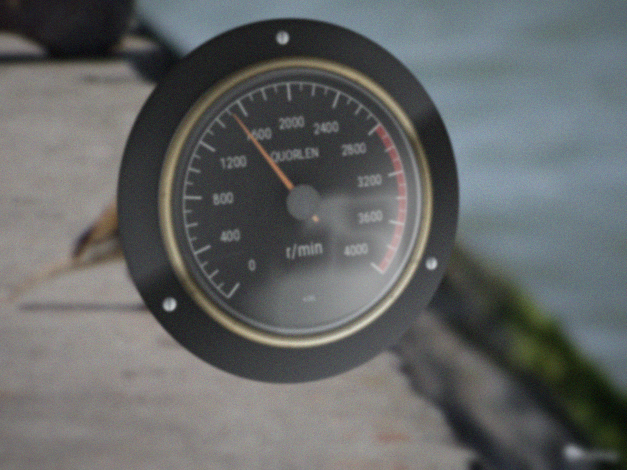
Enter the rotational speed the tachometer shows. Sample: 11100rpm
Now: 1500rpm
